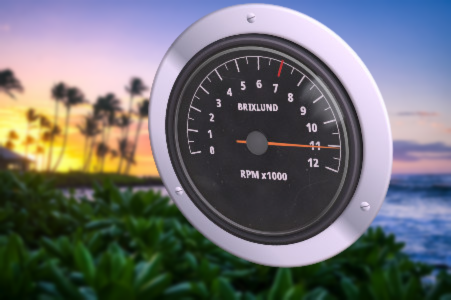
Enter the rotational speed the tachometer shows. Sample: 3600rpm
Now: 11000rpm
